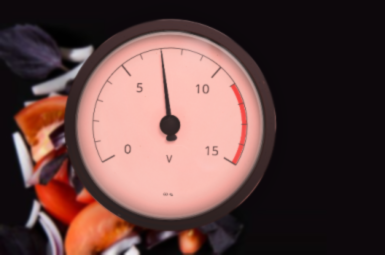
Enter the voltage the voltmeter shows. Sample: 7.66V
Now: 7V
